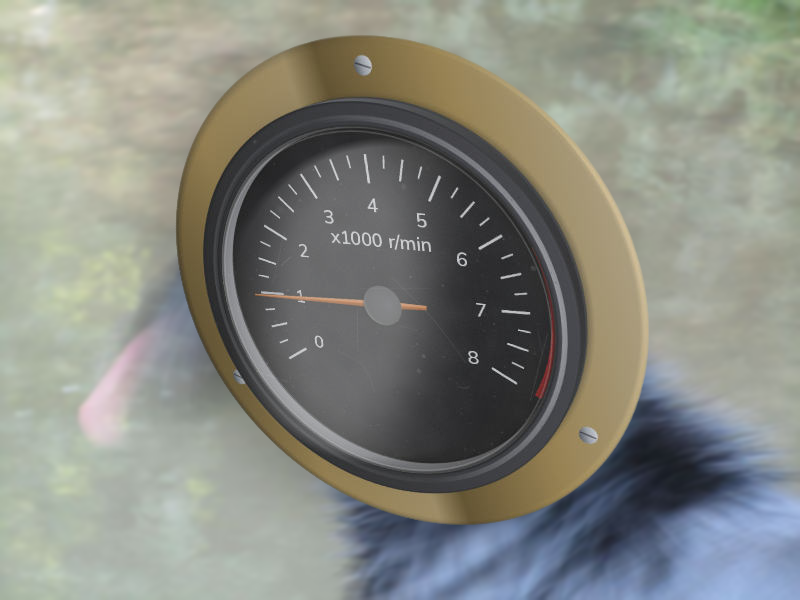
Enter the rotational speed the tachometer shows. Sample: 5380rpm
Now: 1000rpm
